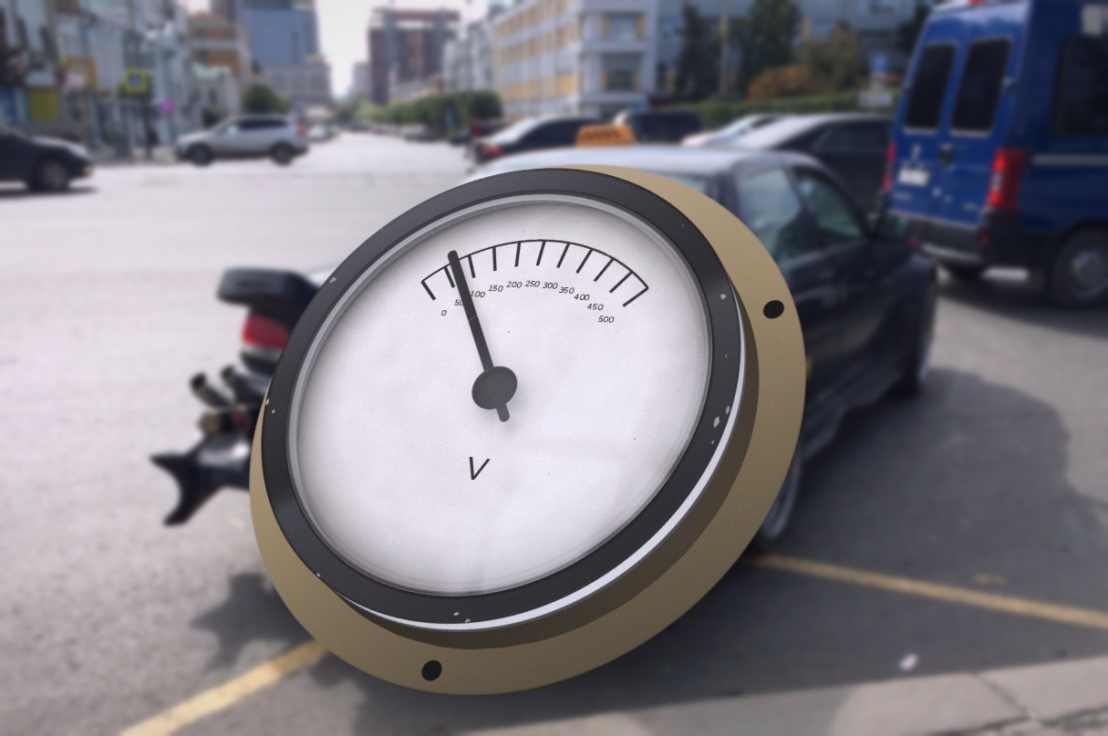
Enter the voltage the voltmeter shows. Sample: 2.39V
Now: 75V
